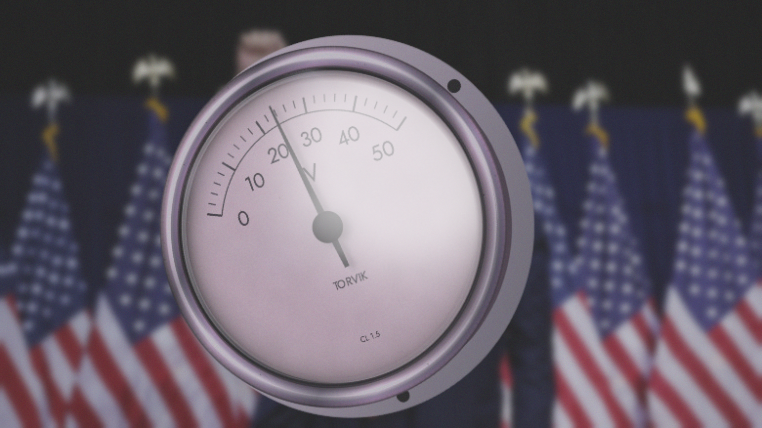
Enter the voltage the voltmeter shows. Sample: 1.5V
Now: 24V
